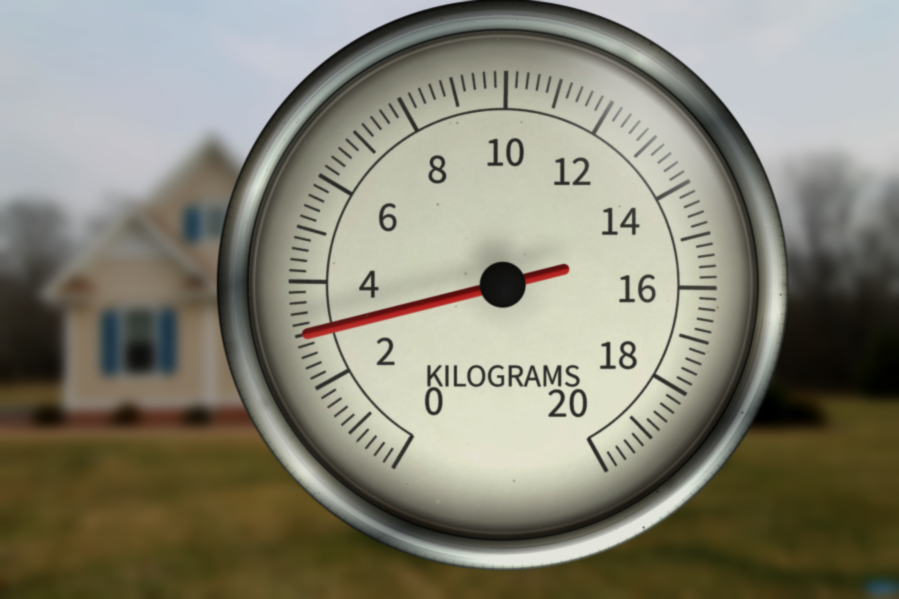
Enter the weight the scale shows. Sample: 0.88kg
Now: 3kg
